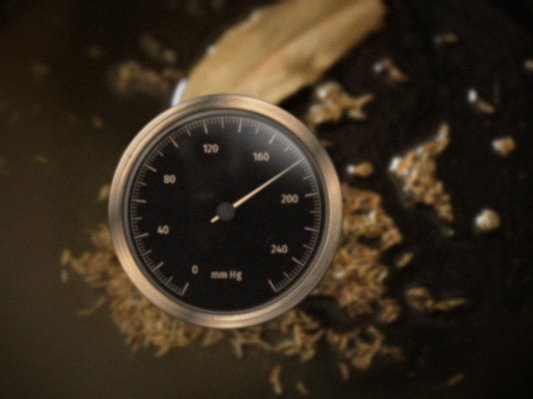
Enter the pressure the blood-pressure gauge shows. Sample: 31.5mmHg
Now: 180mmHg
